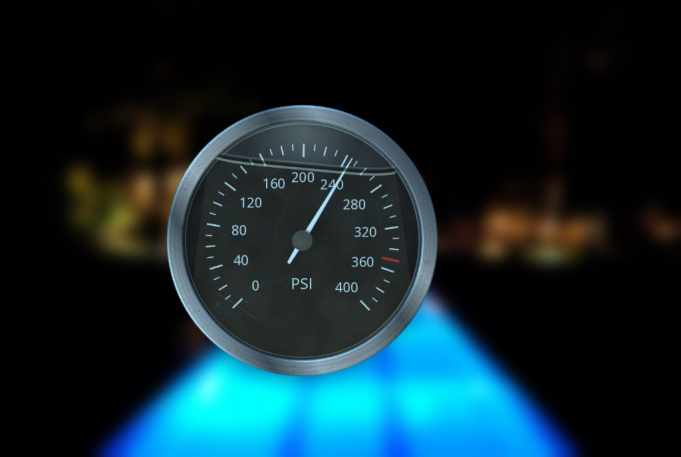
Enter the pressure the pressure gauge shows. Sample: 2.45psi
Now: 245psi
